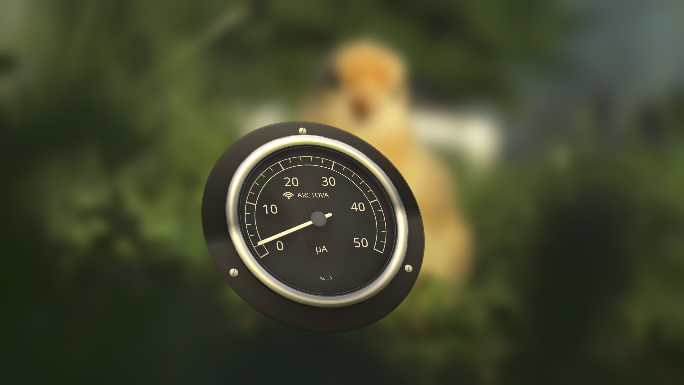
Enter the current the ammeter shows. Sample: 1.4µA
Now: 2µA
